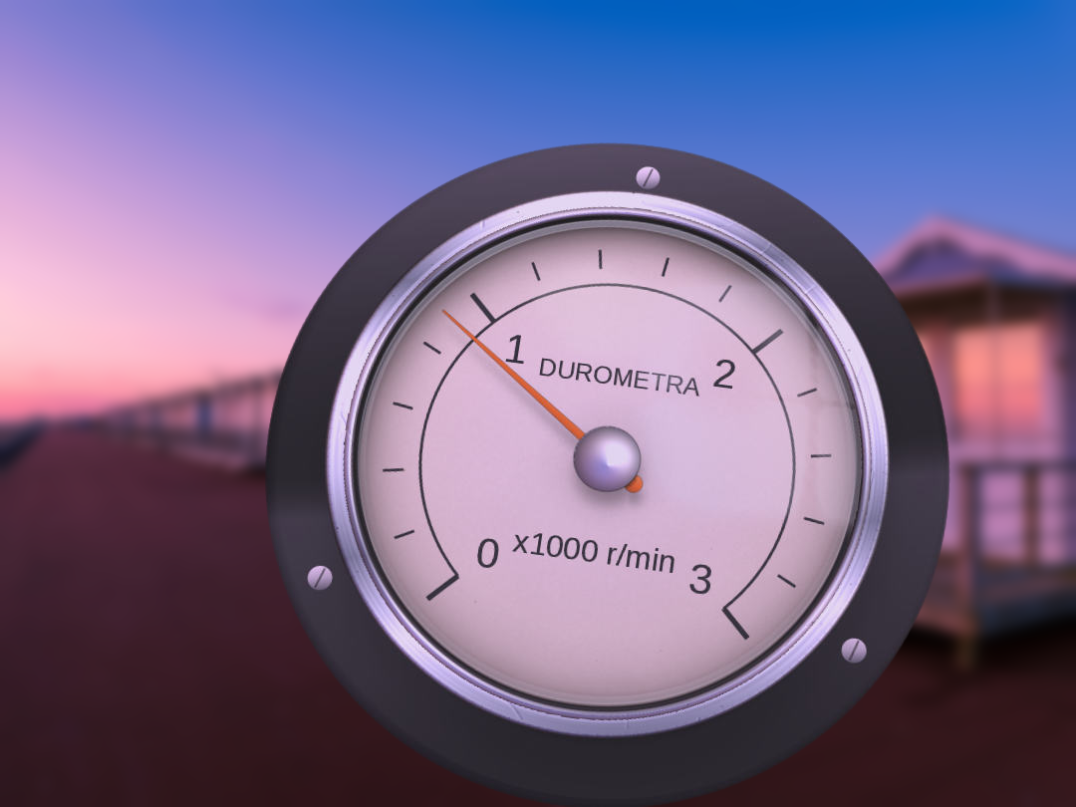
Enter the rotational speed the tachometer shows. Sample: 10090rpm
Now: 900rpm
